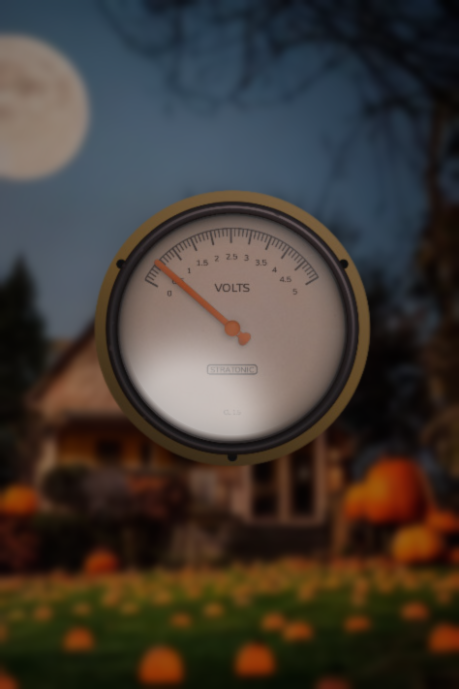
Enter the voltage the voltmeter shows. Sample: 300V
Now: 0.5V
